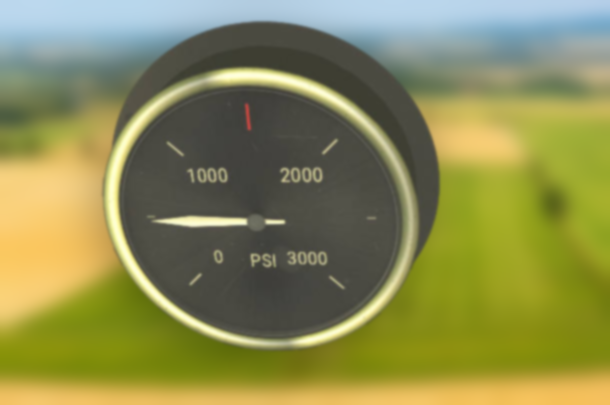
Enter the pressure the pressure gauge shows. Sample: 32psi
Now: 500psi
